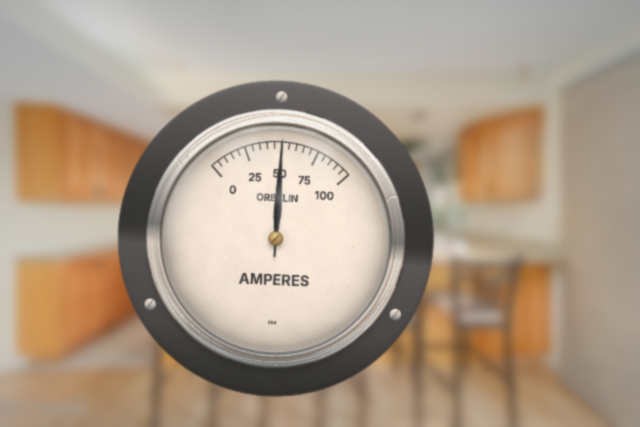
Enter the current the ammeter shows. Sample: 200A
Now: 50A
